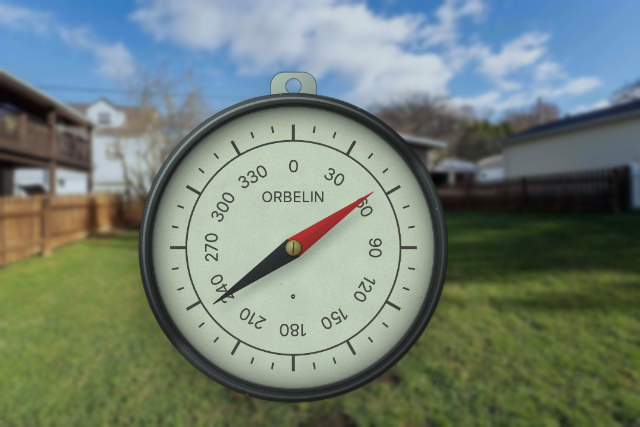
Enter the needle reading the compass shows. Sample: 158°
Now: 55°
